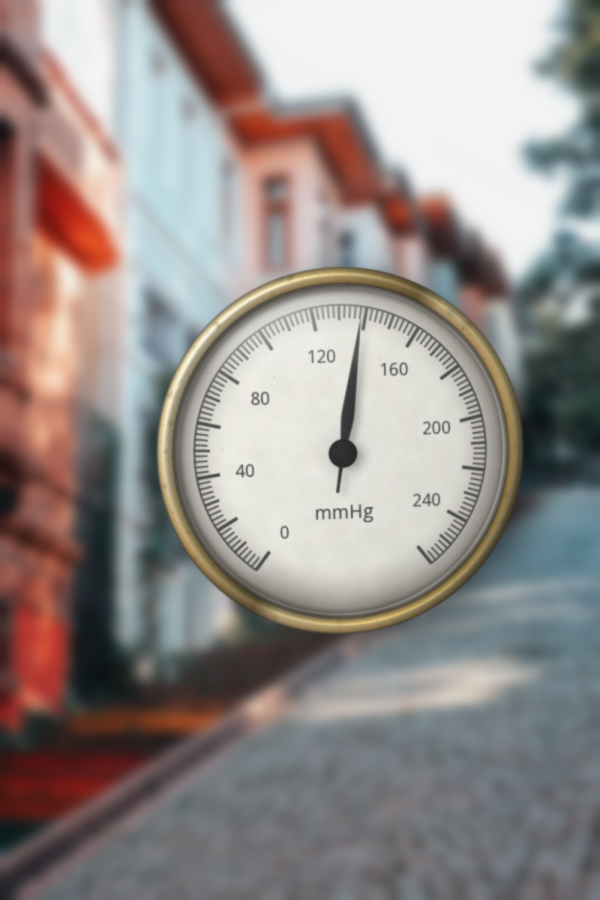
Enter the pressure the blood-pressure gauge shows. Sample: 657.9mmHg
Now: 138mmHg
